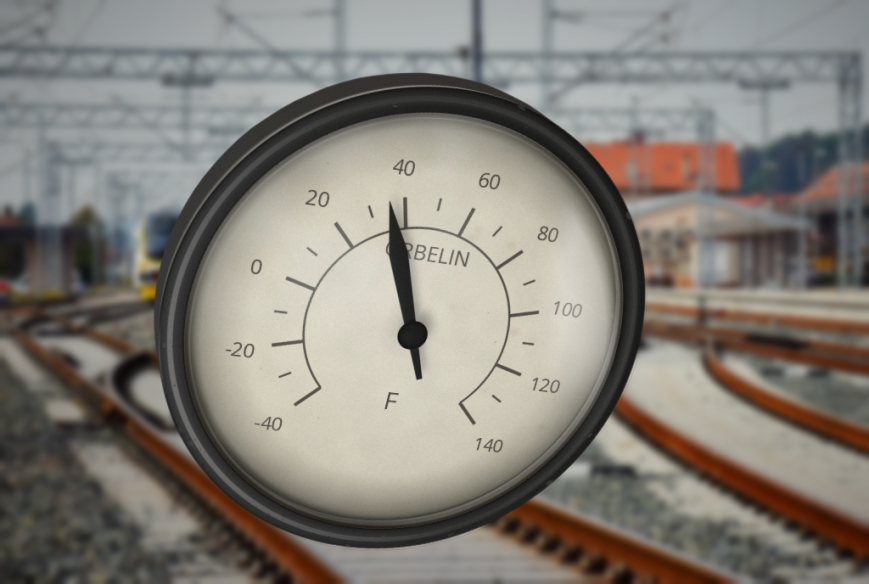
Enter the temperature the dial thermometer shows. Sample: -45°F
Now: 35°F
